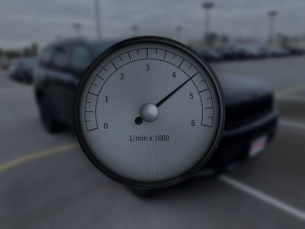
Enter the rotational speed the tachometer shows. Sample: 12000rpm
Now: 4500rpm
